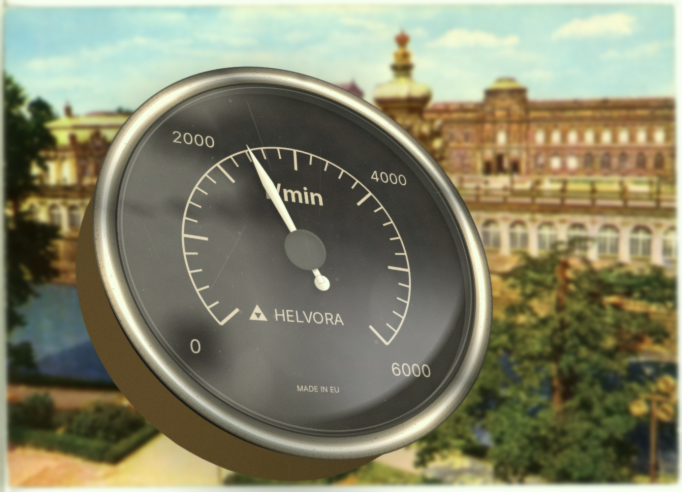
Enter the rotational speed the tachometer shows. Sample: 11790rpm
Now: 2400rpm
